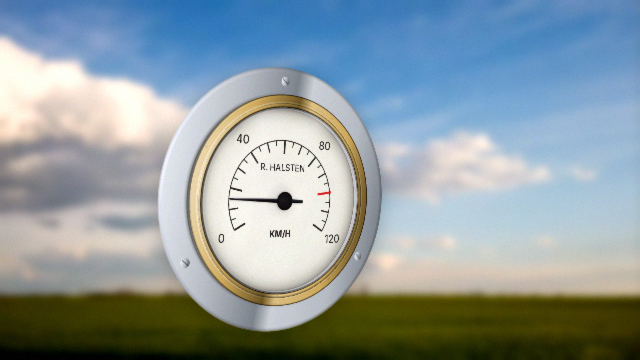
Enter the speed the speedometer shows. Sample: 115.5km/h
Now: 15km/h
